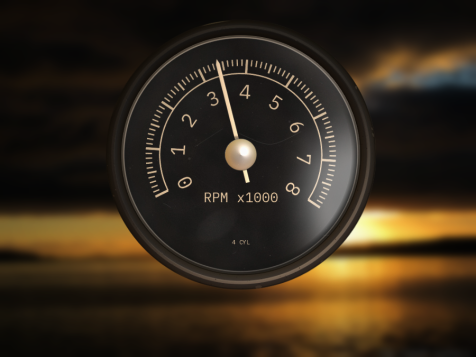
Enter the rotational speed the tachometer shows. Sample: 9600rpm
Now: 3400rpm
